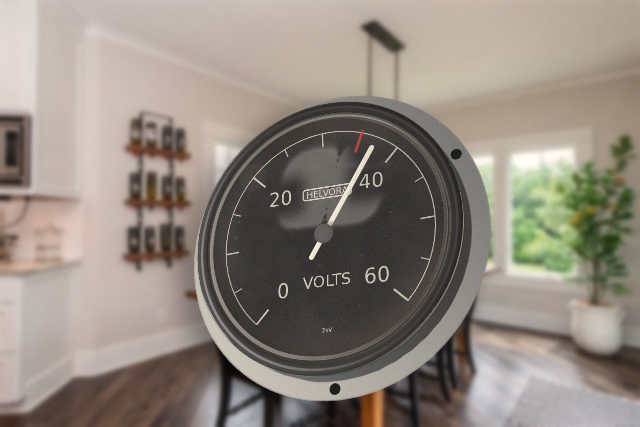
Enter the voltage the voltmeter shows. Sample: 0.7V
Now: 37.5V
